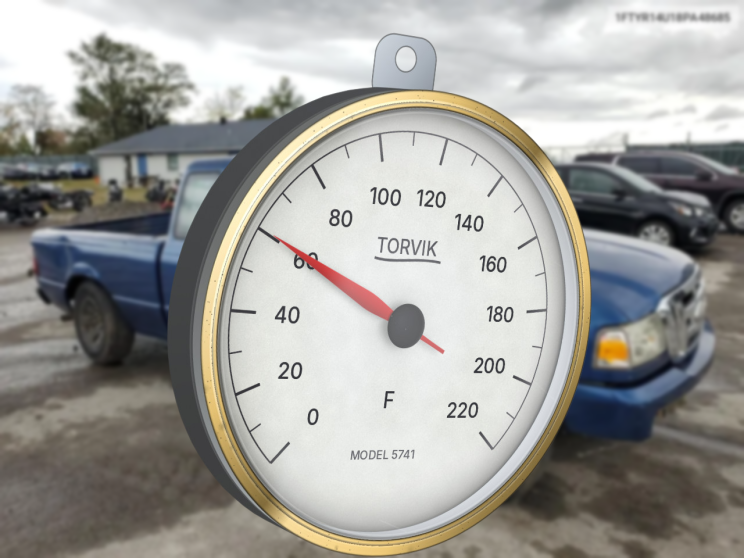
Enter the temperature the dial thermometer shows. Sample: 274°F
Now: 60°F
